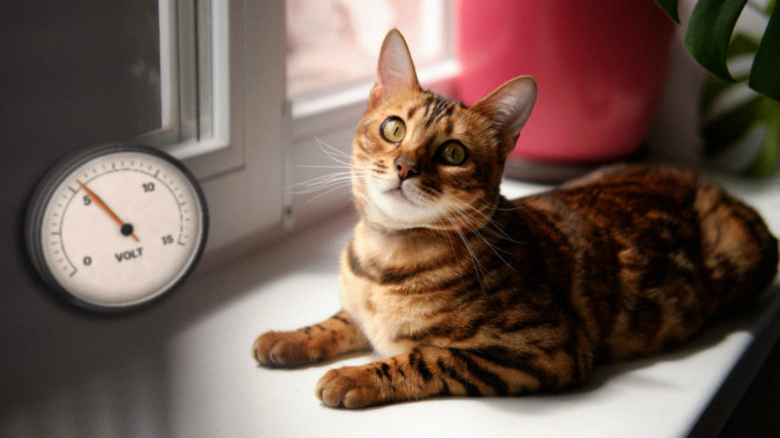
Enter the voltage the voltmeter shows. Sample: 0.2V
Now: 5.5V
